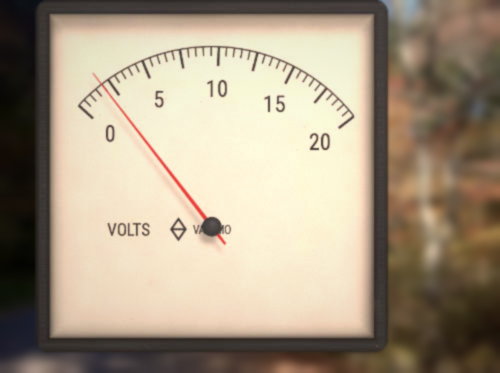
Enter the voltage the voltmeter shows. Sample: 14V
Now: 2V
